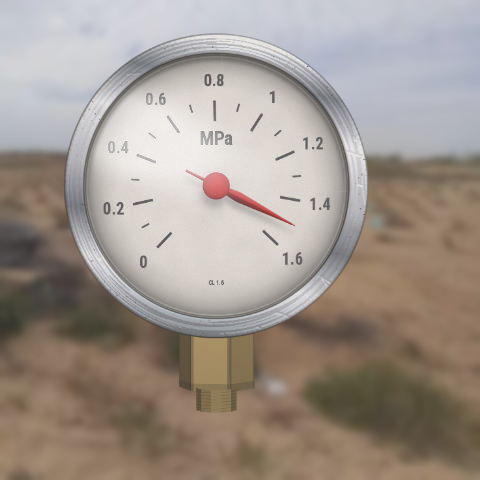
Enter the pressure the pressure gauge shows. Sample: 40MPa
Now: 1.5MPa
